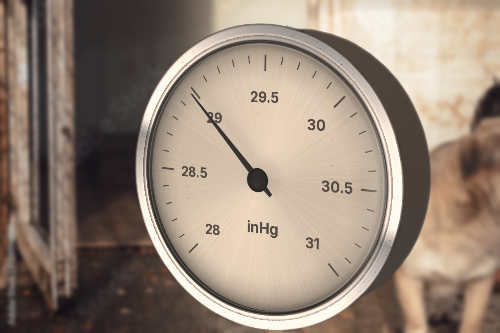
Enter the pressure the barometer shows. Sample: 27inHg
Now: 29inHg
